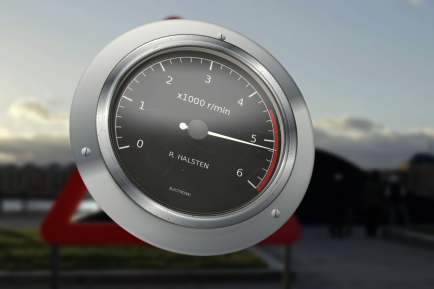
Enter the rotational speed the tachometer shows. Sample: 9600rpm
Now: 5200rpm
